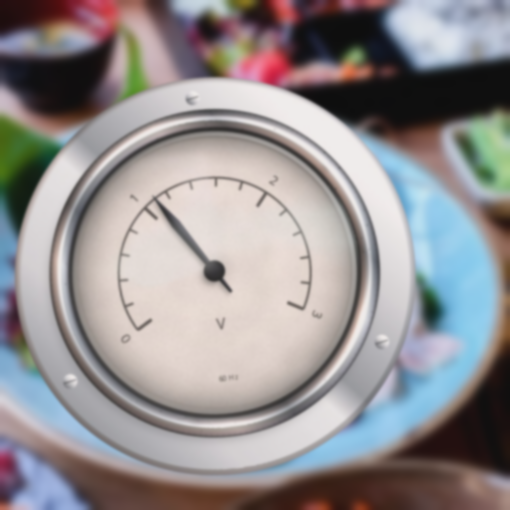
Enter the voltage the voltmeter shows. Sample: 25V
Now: 1.1V
